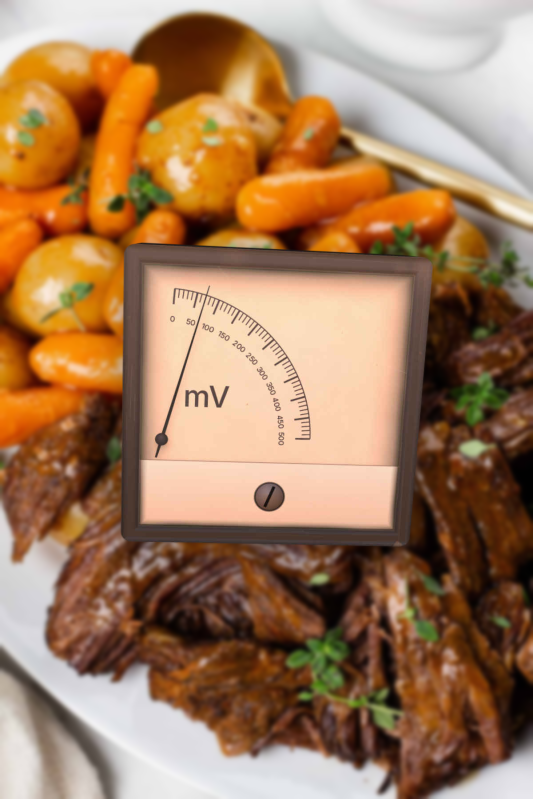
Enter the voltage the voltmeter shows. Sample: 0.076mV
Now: 70mV
